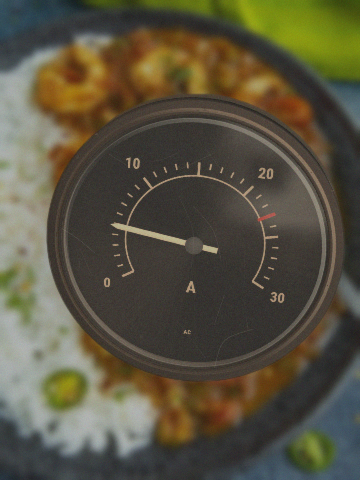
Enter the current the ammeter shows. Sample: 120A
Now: 5A
